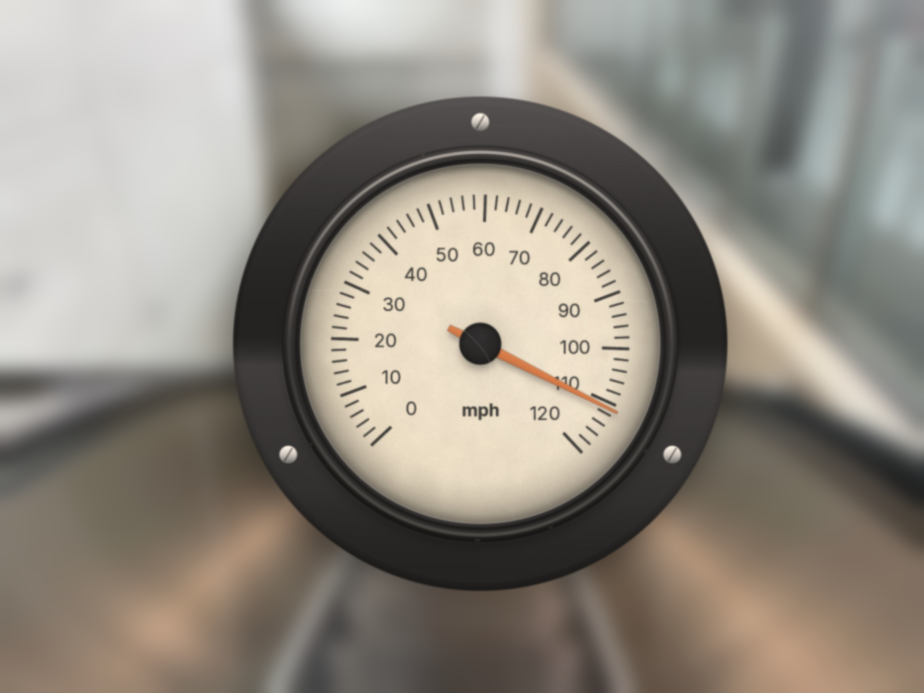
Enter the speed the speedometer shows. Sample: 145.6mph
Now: 111mph
